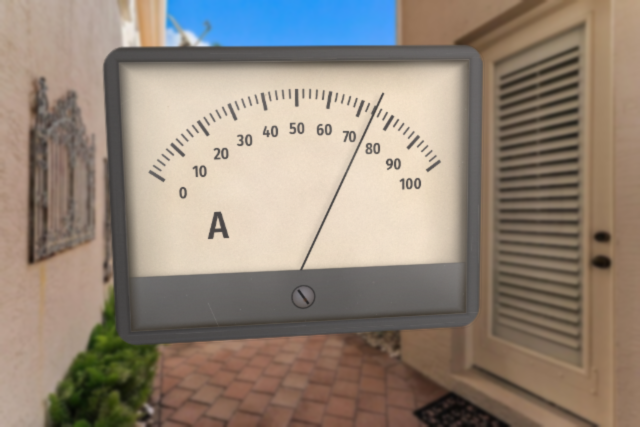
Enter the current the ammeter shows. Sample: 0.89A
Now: 74A
